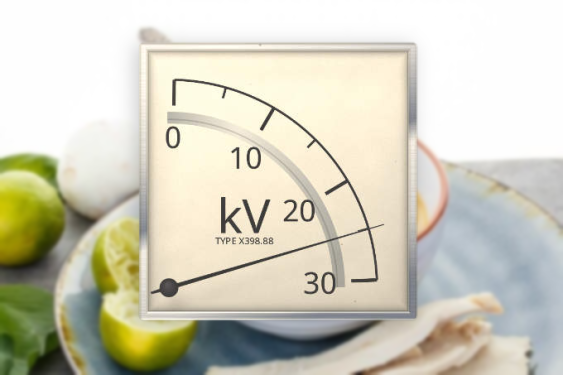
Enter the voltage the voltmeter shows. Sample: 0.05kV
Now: 25kV
